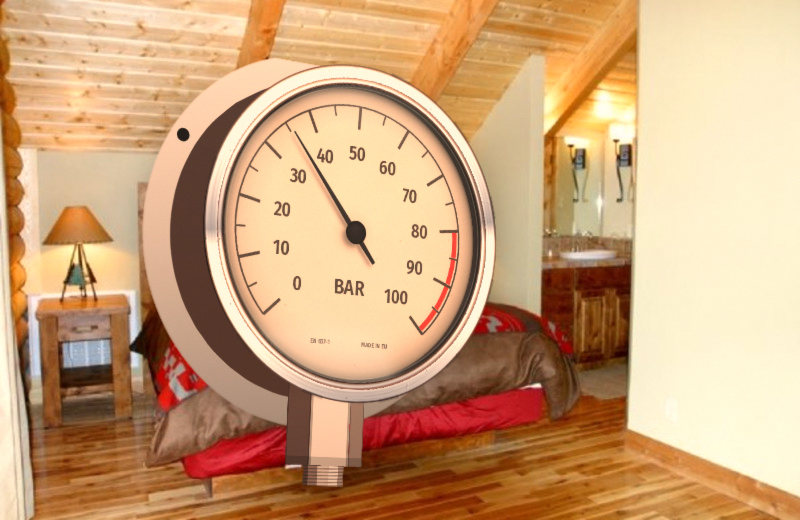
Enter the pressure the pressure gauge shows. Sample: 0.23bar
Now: 35bar
